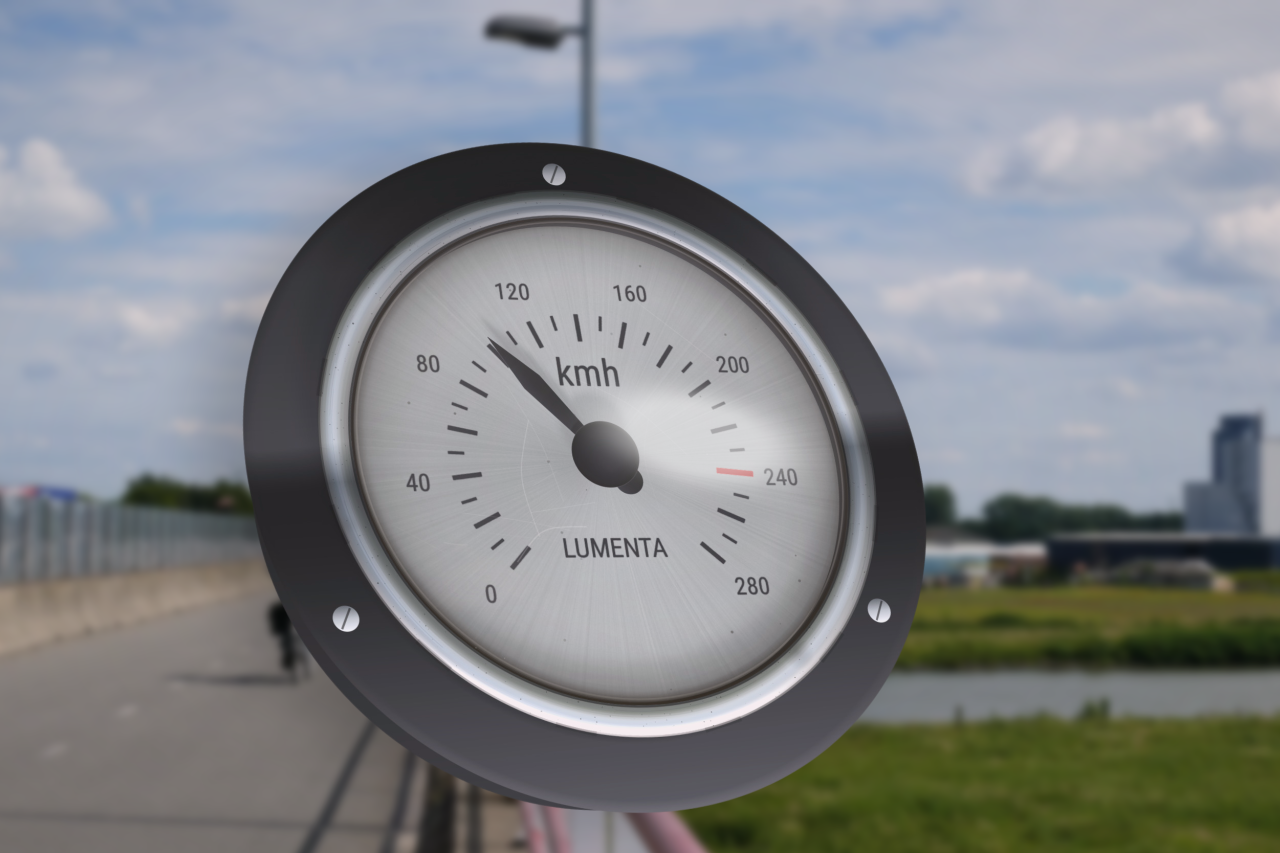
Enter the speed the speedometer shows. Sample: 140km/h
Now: 100km/h
